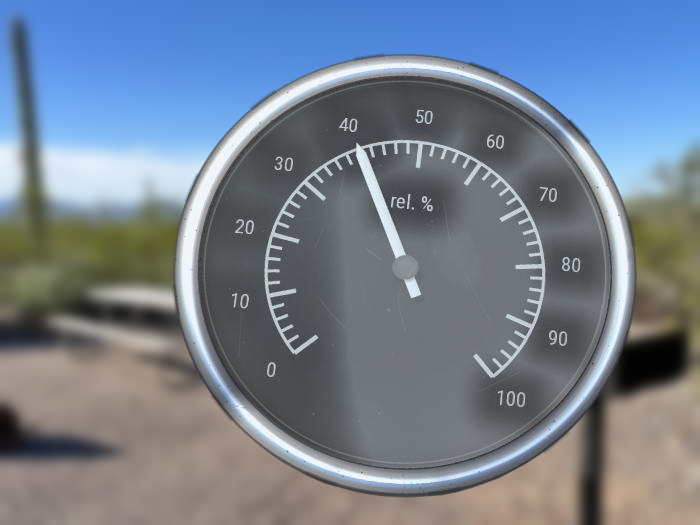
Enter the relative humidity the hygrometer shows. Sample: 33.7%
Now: 40%
